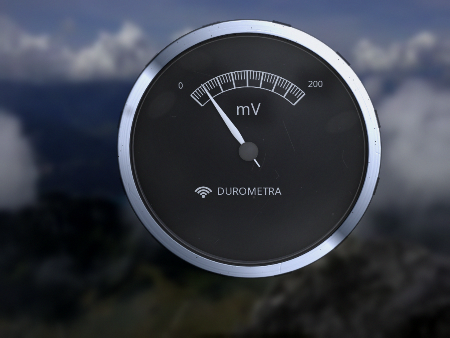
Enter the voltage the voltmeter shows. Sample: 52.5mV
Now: 25mV
